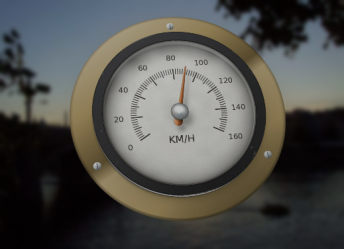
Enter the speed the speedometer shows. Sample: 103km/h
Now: 90km/h
